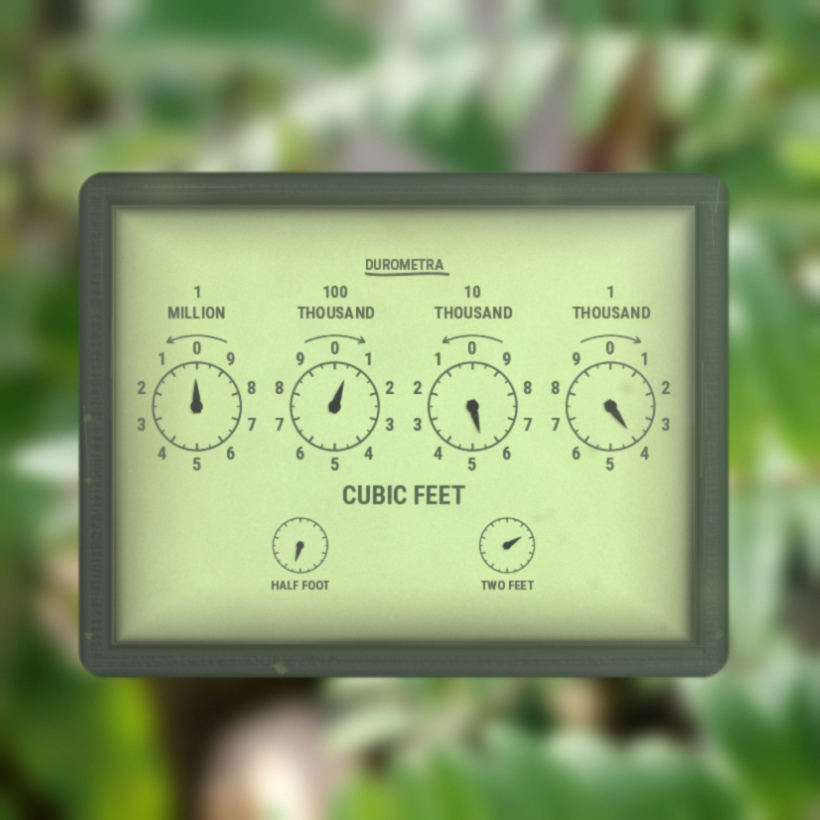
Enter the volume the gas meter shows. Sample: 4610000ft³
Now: 5400ft³
